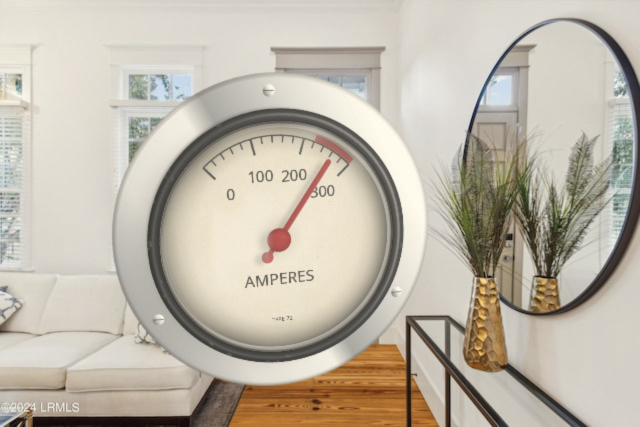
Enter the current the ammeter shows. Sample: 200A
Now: 260A
